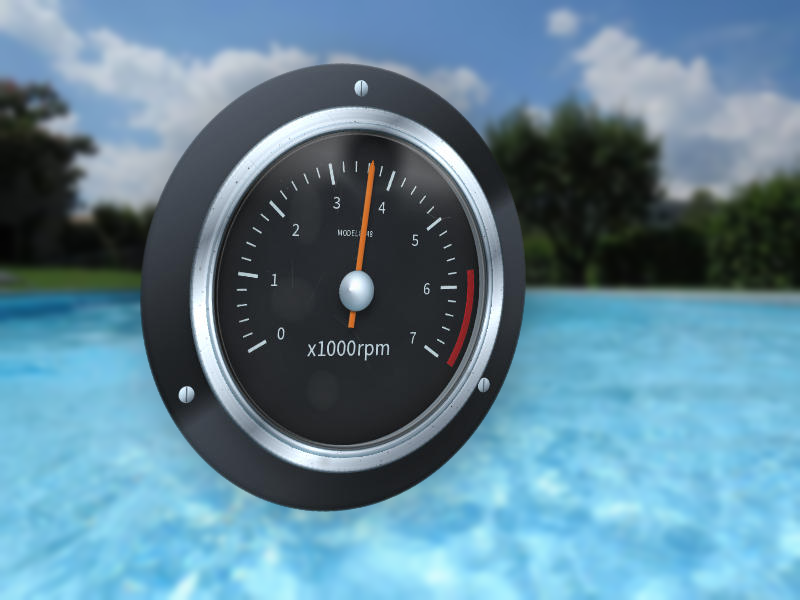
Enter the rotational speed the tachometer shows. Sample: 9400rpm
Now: 3600rpm
